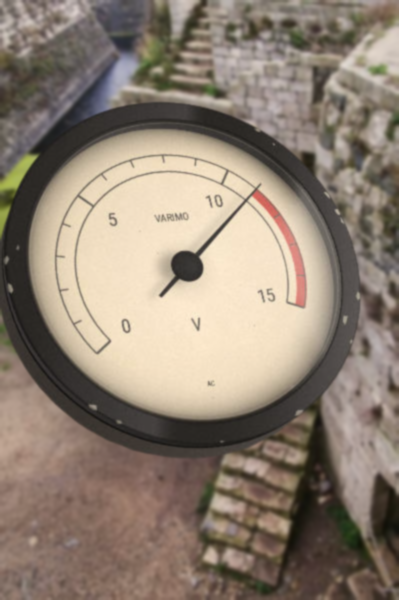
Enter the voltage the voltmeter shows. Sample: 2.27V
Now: 11V
